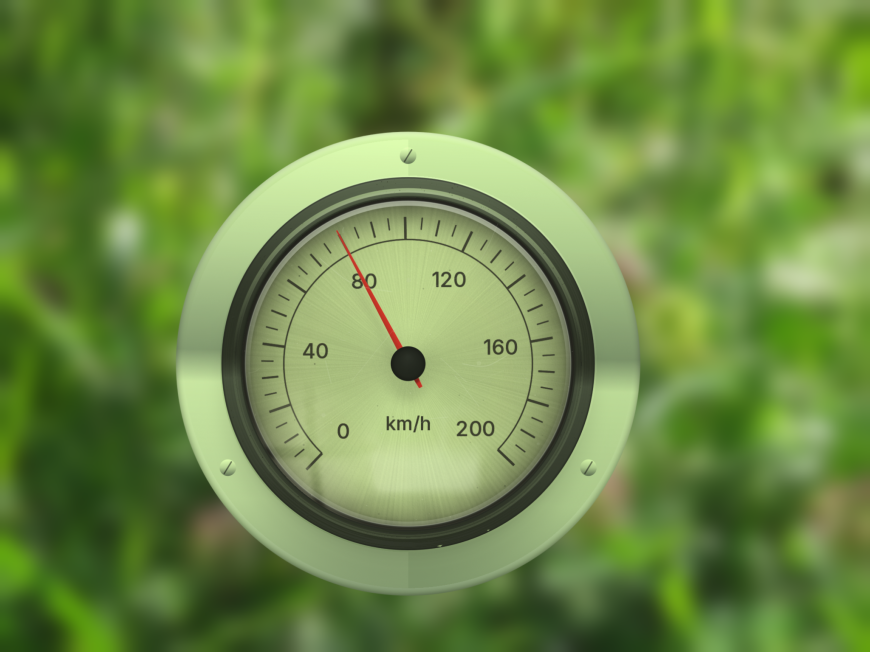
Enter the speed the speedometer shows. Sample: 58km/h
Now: 80km/h
